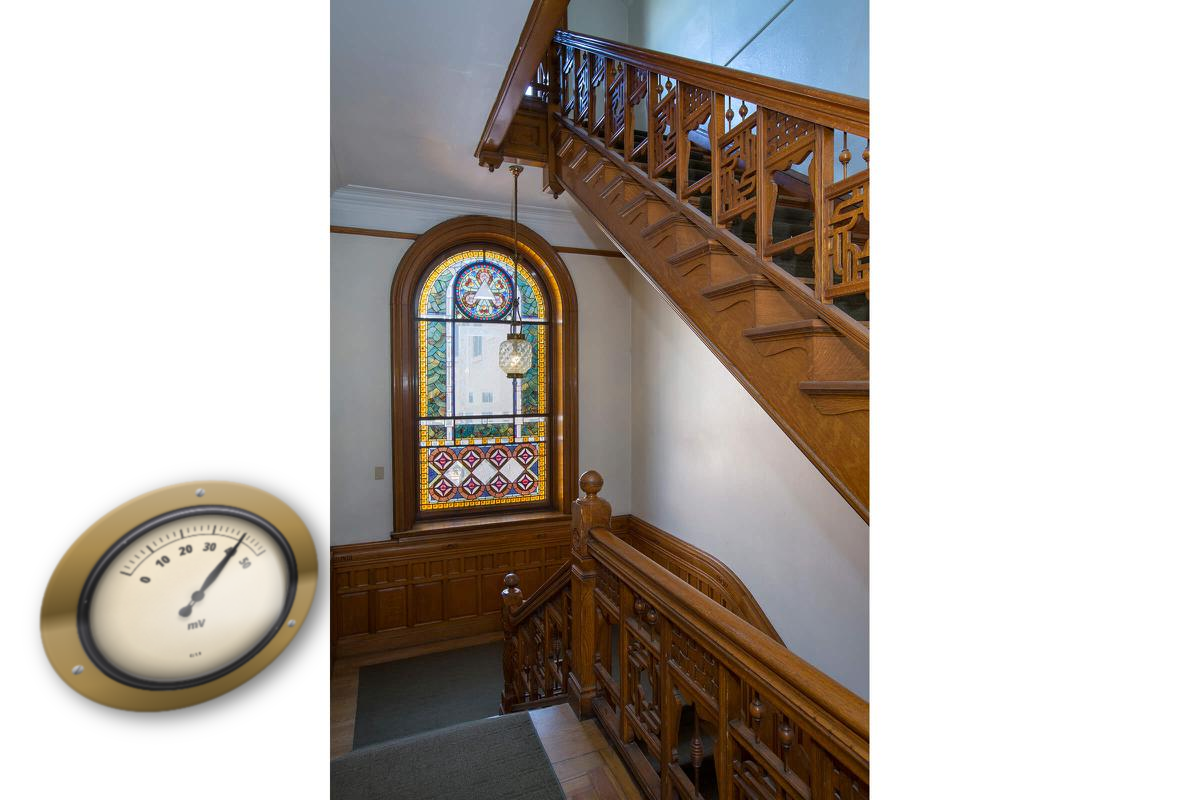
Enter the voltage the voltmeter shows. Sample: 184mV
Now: 40mV
